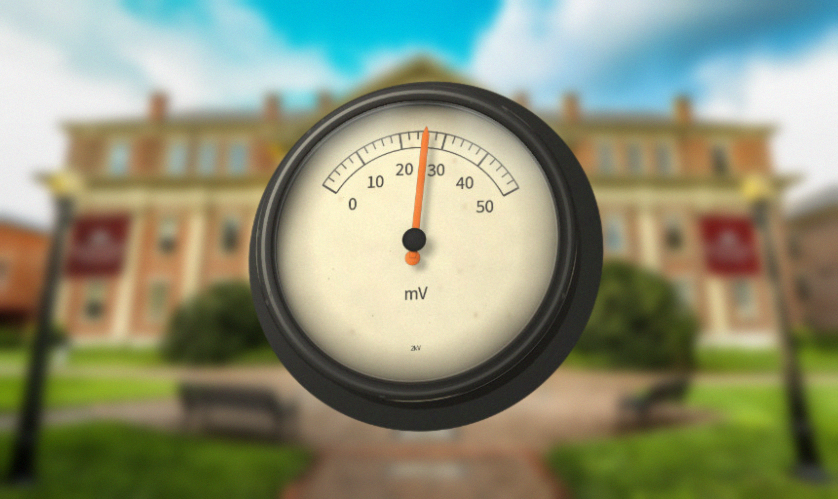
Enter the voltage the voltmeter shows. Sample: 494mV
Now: 26mV
